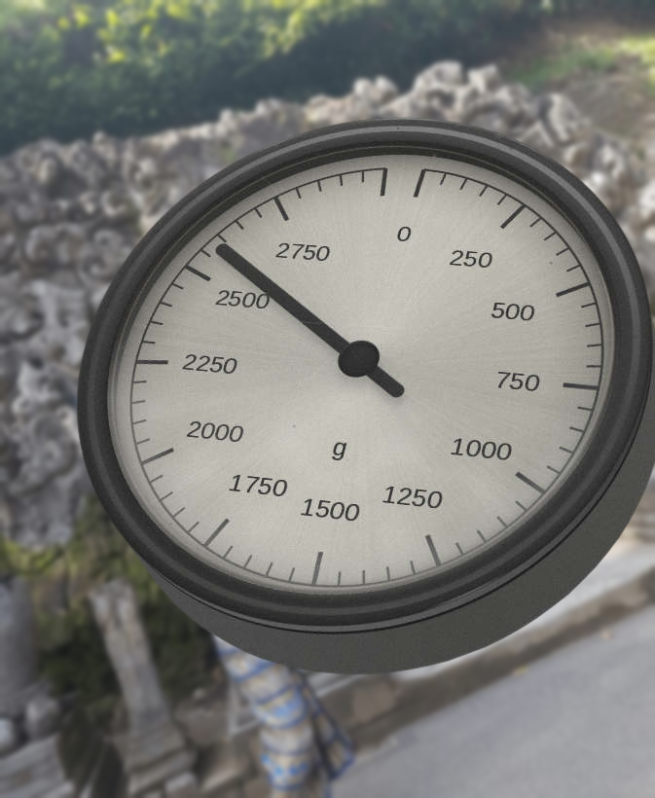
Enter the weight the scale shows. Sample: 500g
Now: 2575g
